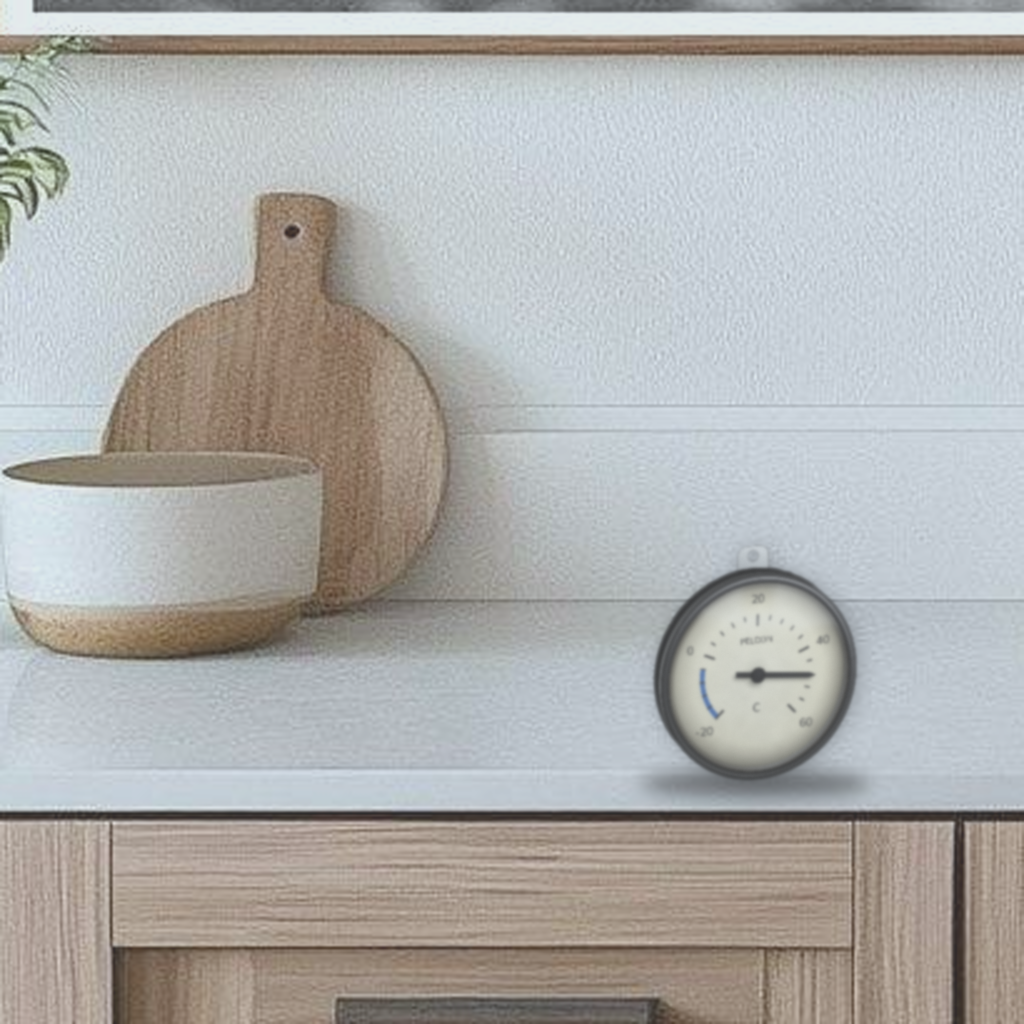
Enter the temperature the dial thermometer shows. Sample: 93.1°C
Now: 48°C
